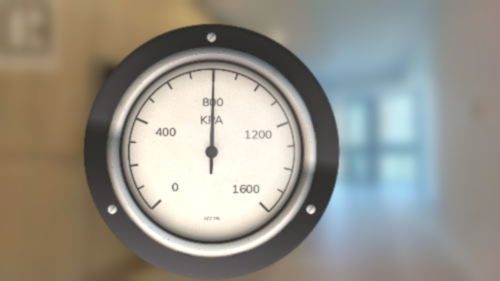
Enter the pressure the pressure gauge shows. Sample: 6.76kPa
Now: 800kPa
